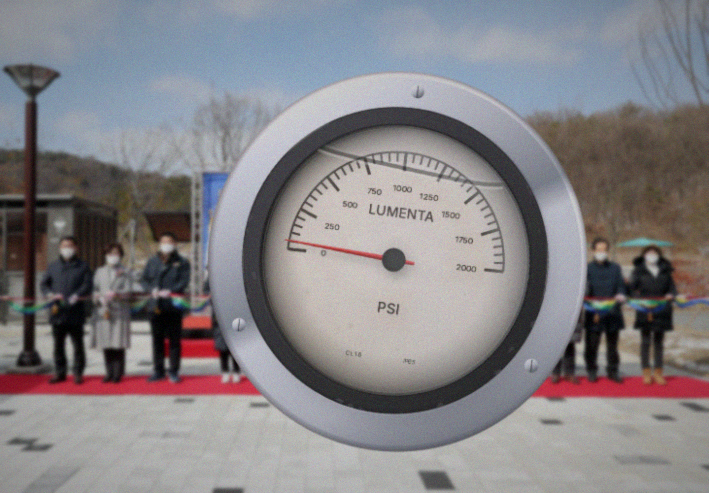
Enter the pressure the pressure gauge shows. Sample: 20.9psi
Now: 50psi
